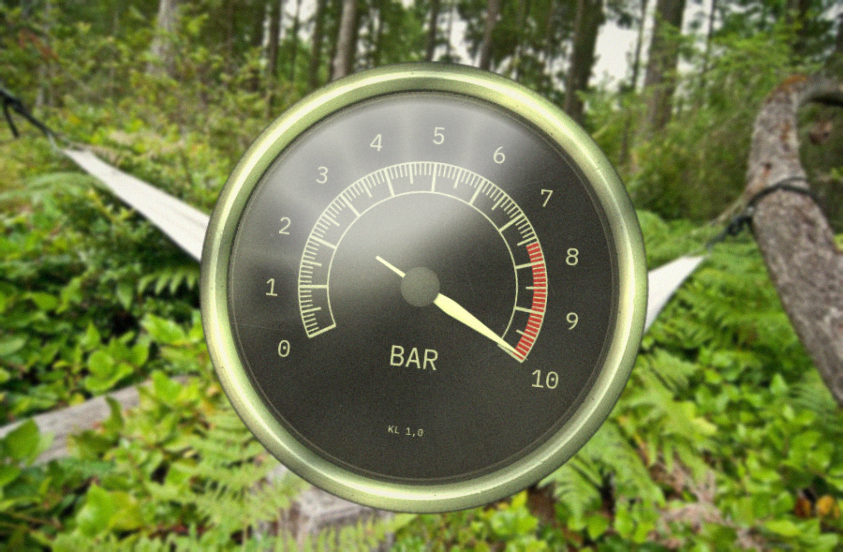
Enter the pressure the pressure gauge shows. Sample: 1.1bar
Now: 9.9bar
